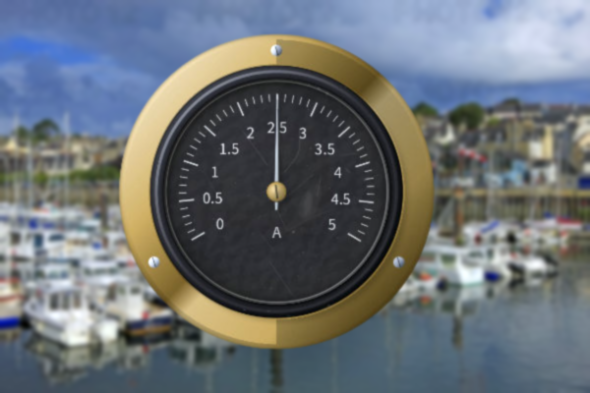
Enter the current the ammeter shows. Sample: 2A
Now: 2.5A
